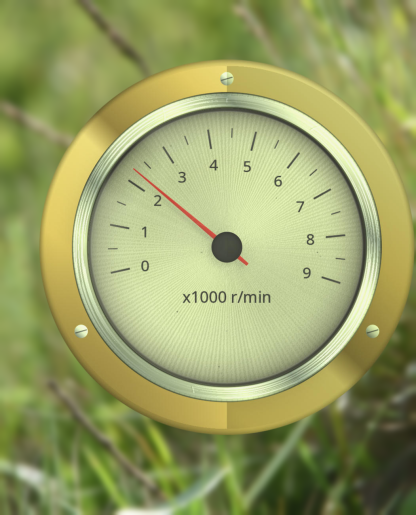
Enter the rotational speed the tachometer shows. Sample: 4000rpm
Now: 2250rpm
